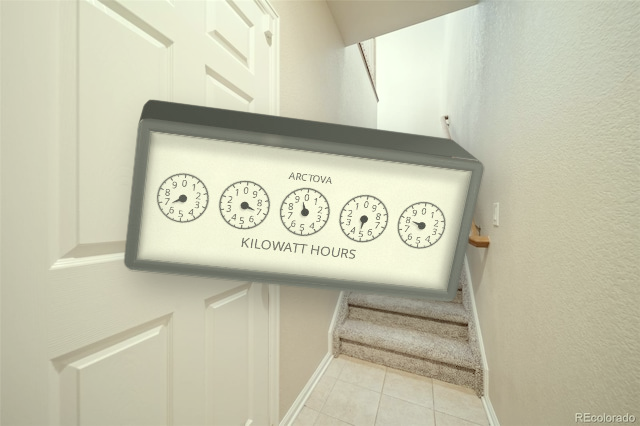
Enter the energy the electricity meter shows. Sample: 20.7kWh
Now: 66948kWh
